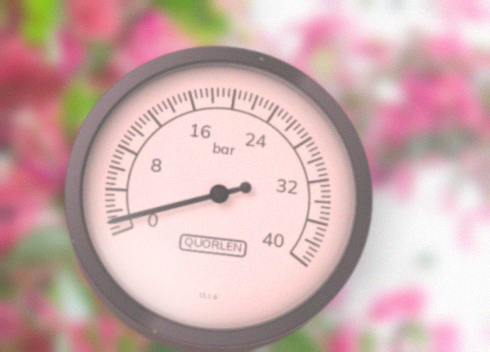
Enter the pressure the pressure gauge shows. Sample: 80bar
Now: 1bar
